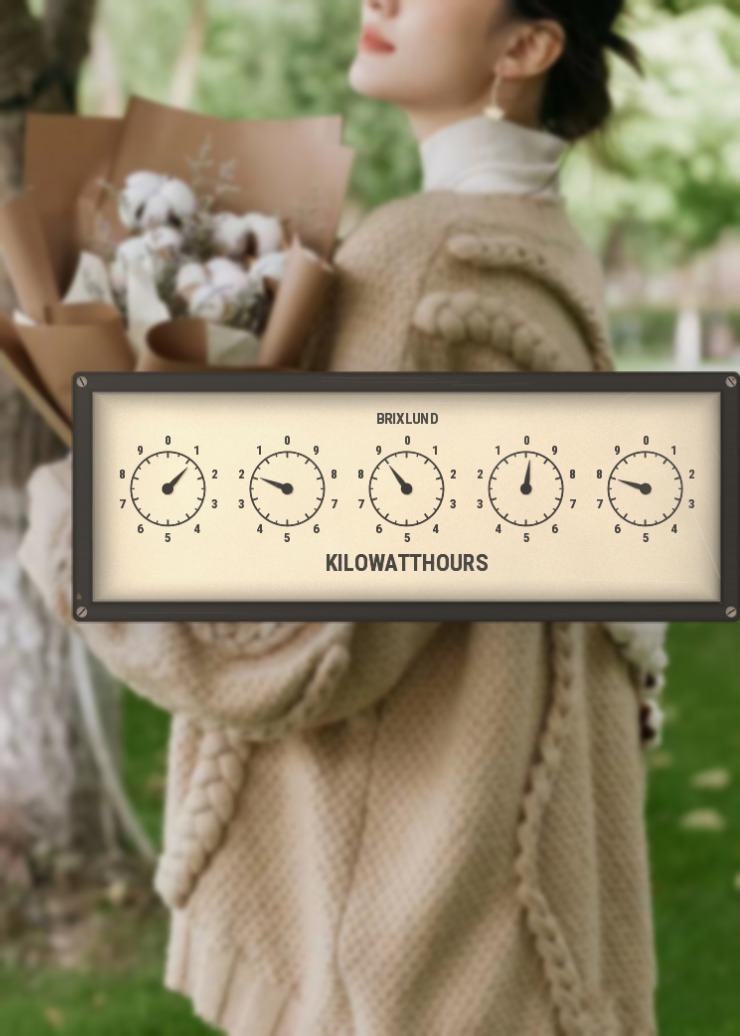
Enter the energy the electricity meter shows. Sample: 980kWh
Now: 11898kWh
